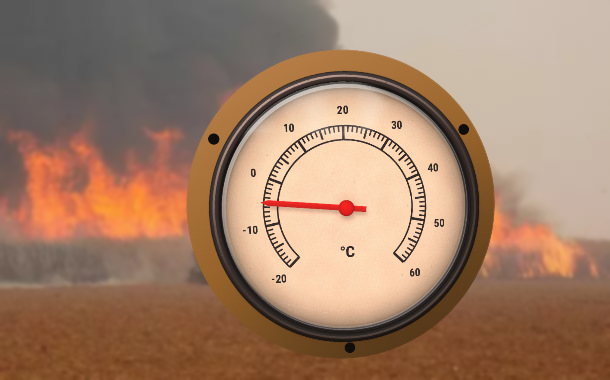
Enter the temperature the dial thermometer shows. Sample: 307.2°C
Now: -5°C
